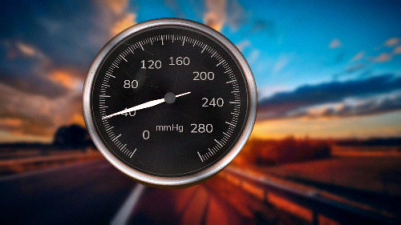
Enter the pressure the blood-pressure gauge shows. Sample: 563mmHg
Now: 40mmHg
